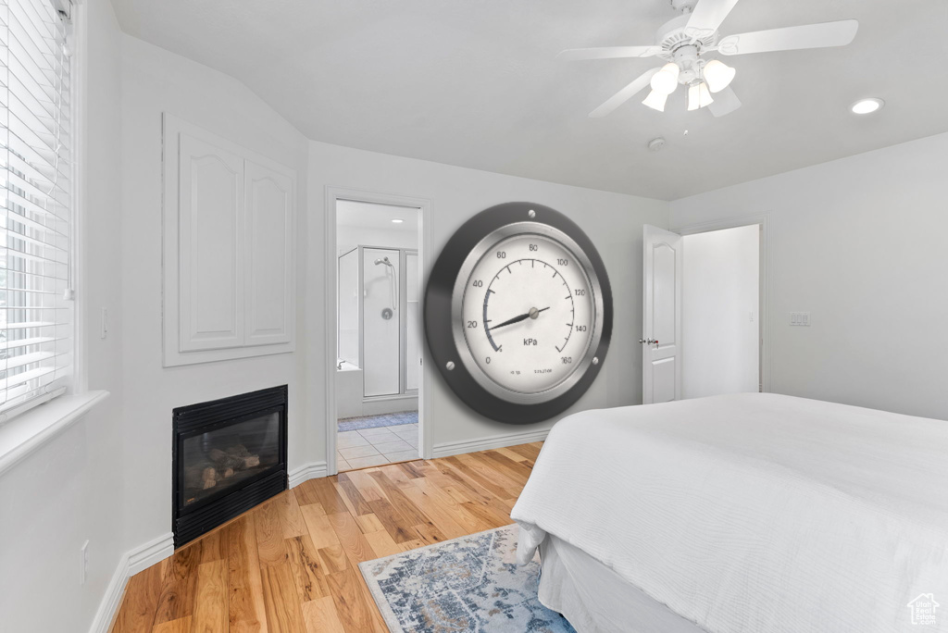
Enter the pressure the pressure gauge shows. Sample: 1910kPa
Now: 15kPa
